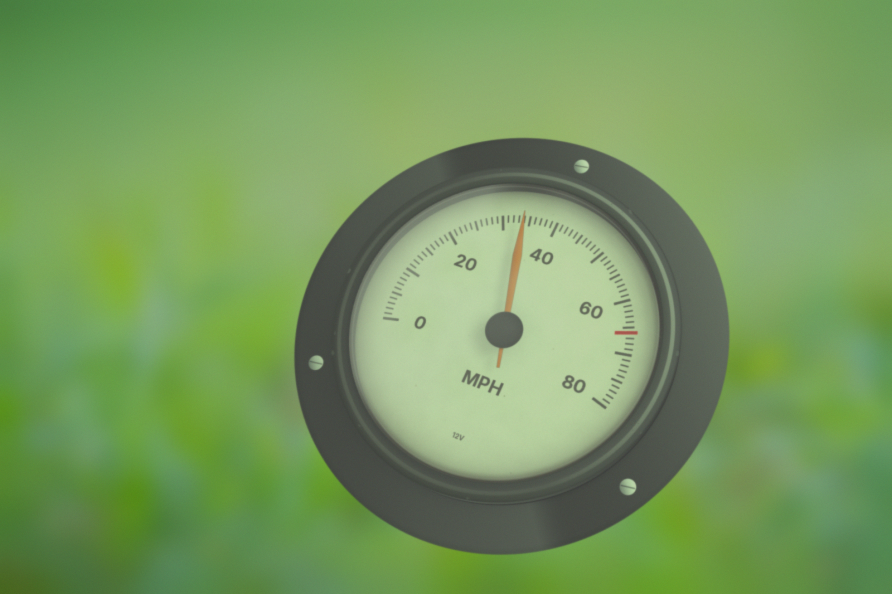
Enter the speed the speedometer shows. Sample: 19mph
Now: 34mph
